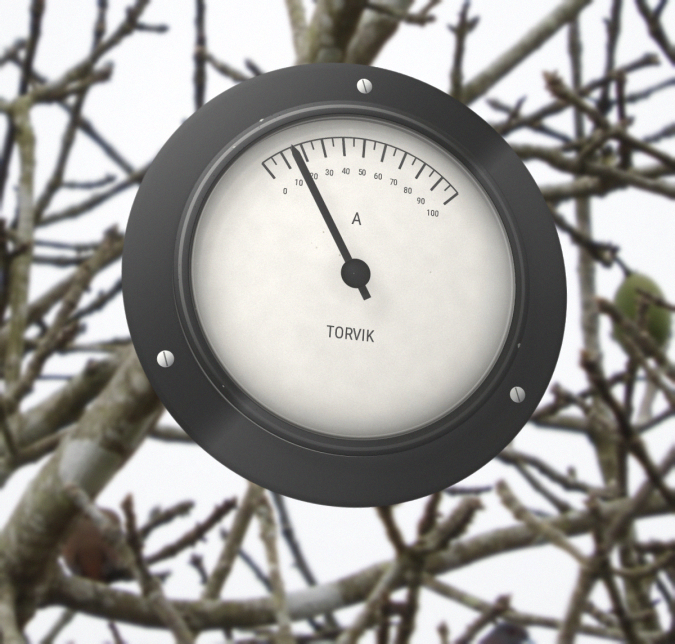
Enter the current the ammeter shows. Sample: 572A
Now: 15A
